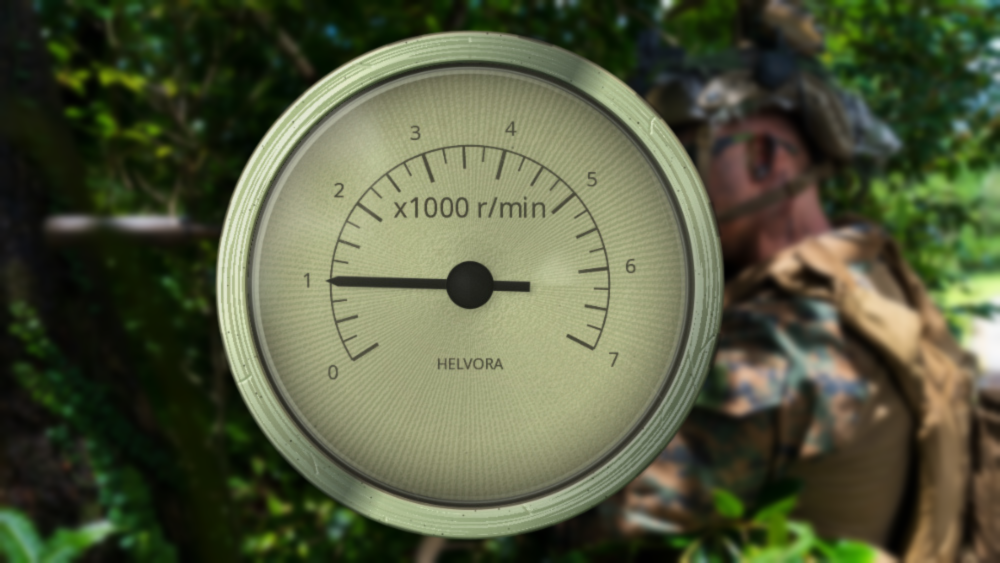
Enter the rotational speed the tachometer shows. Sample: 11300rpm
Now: 1000rpm
